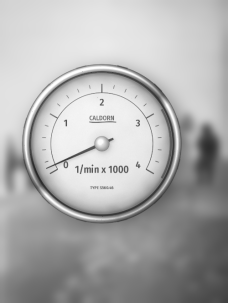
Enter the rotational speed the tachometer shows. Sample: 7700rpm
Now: 100rpm
